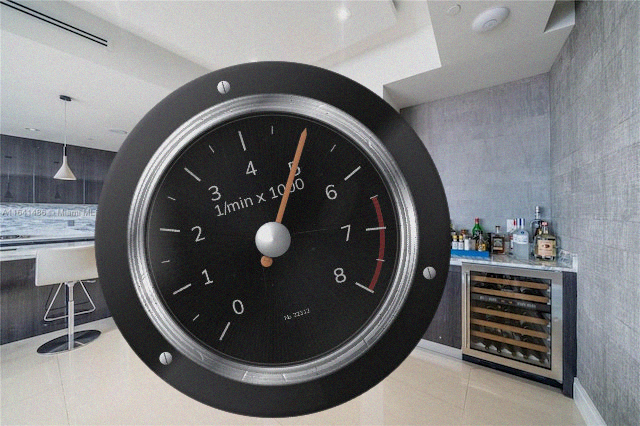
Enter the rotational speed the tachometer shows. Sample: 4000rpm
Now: 5000rpm
